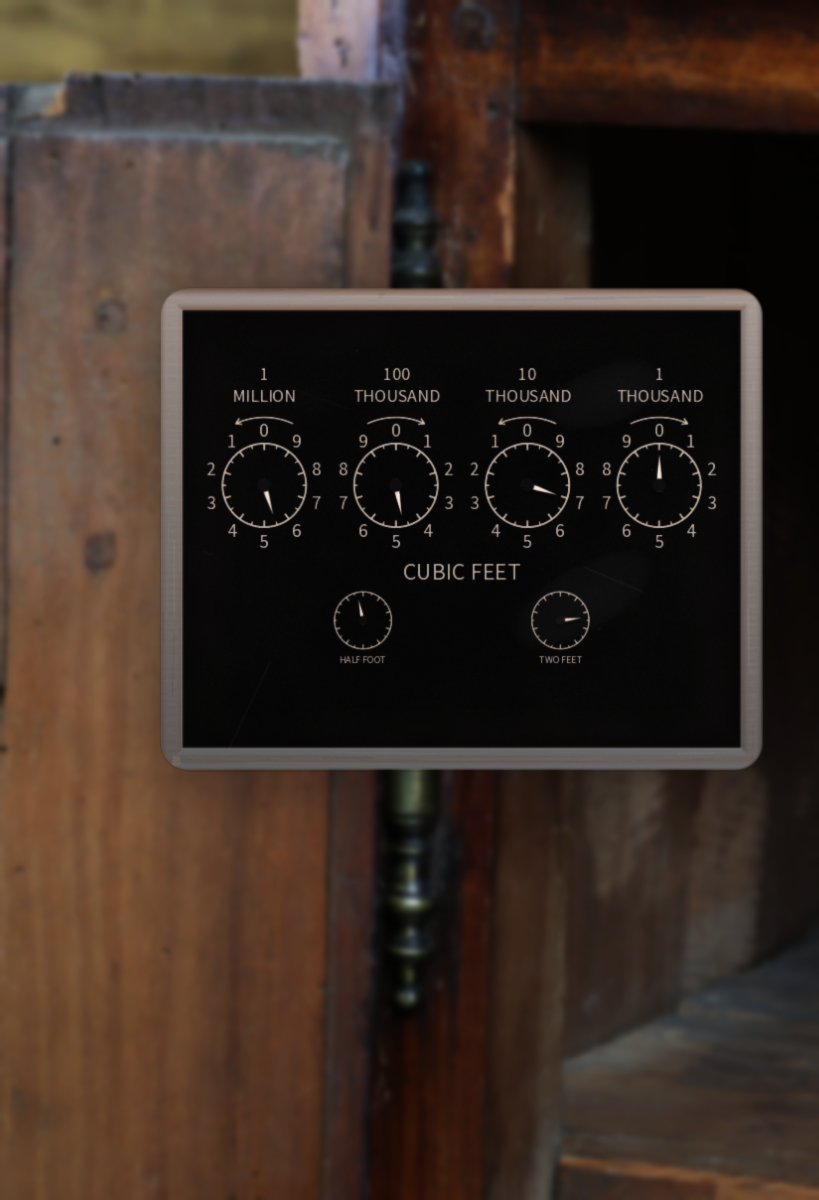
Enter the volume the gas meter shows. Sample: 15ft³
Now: 547000ft³
